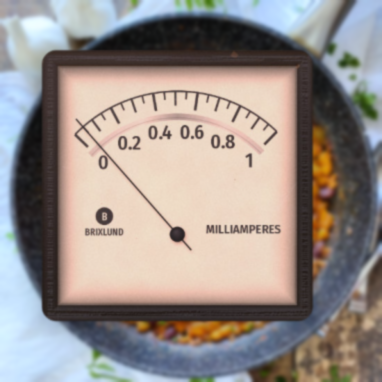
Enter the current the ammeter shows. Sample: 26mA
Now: 0.05mA
